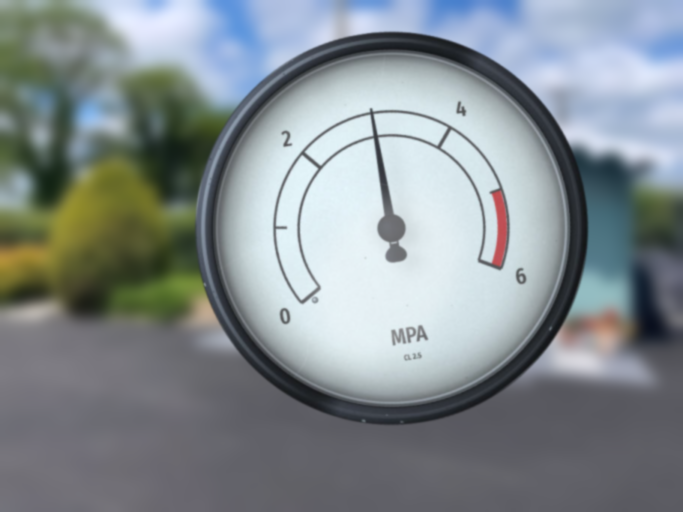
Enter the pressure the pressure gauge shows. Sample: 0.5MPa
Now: 3MPa
